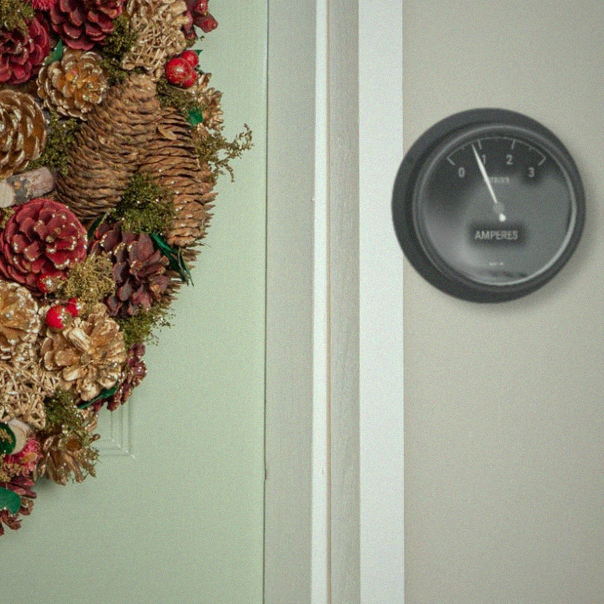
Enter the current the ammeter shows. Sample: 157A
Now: 0.75A
